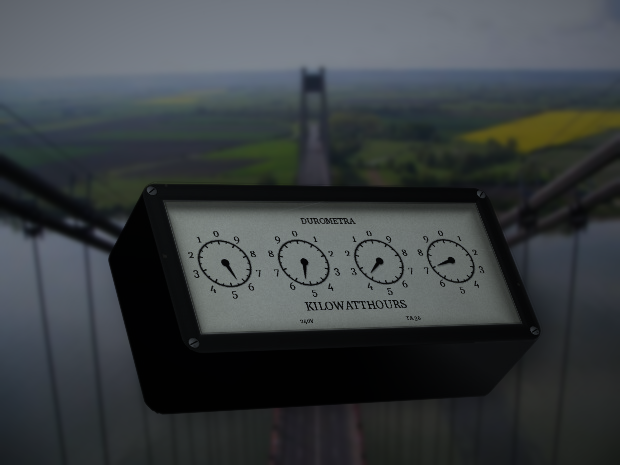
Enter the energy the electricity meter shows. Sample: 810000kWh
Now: 5537kWh
